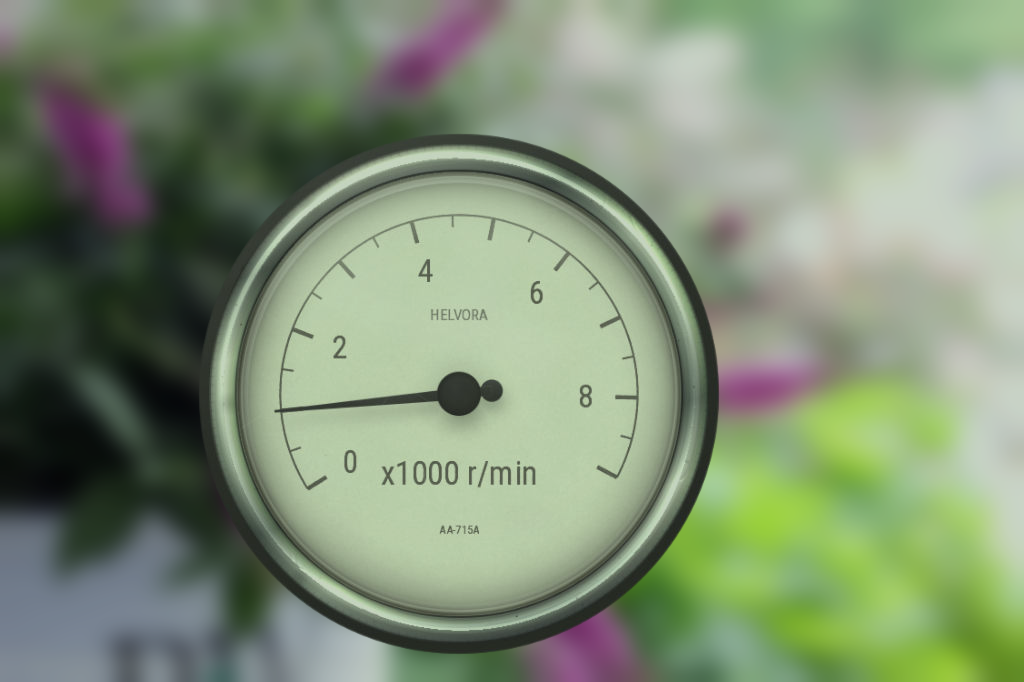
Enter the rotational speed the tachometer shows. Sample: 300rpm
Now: 1000rpm
